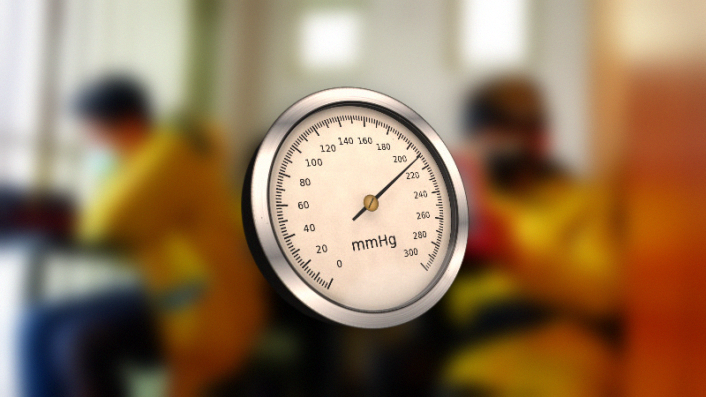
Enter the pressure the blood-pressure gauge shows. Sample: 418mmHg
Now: 210mmHg
